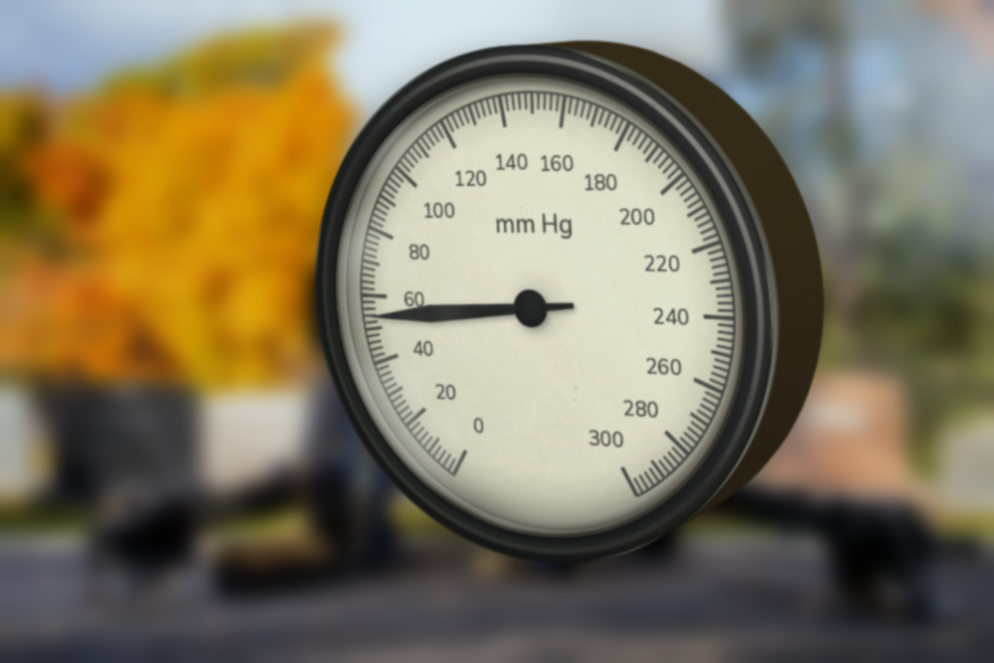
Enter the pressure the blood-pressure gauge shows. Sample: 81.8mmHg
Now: 54mmHg
